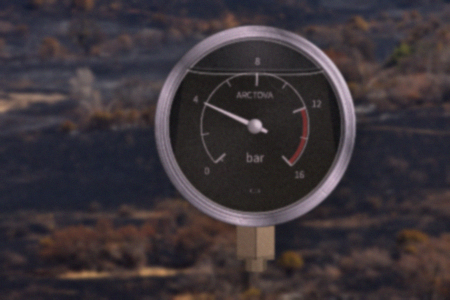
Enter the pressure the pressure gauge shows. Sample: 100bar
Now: 4bar
